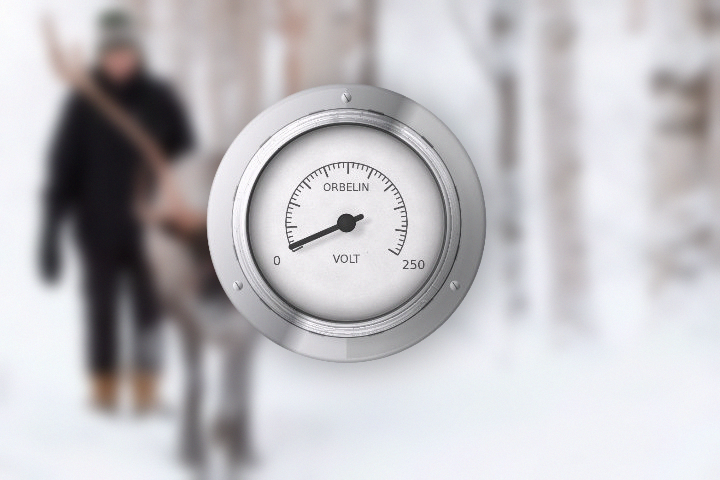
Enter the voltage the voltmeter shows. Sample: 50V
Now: 5V
